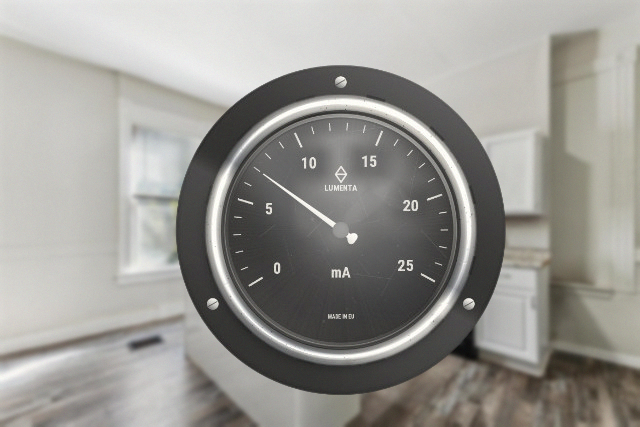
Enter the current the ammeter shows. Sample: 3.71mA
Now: 7mA
